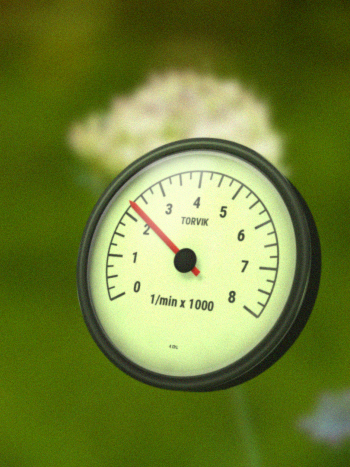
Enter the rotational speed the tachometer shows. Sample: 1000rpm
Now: 2250rpm
